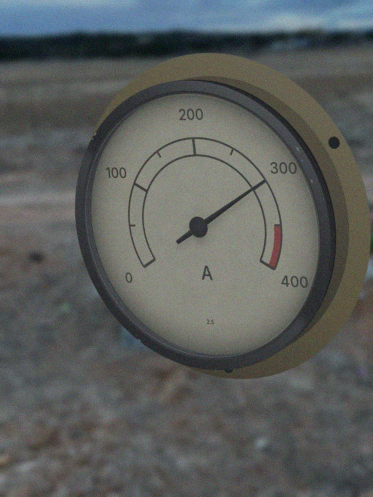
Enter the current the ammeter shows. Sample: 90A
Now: 300A
